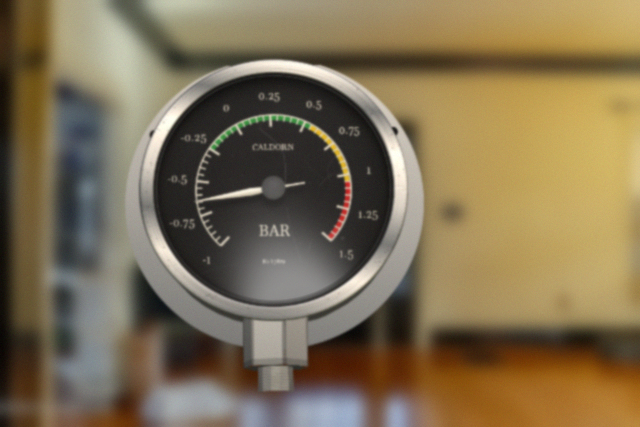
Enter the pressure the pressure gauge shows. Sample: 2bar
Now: -0.65bar
